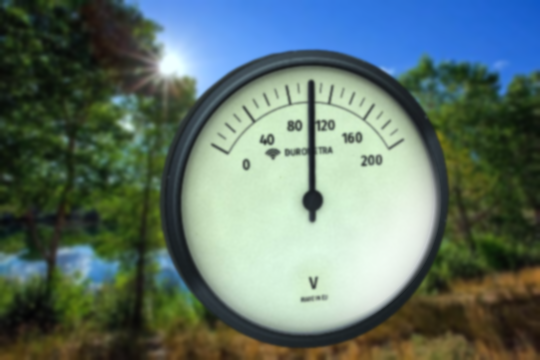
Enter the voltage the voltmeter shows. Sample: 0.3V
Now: 100V
